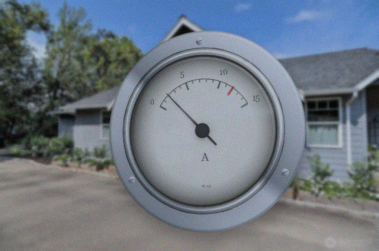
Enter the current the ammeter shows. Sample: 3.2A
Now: 2A
